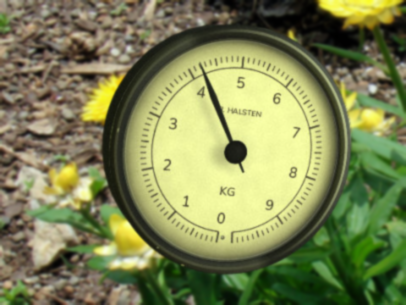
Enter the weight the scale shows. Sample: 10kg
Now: 4.2kg
